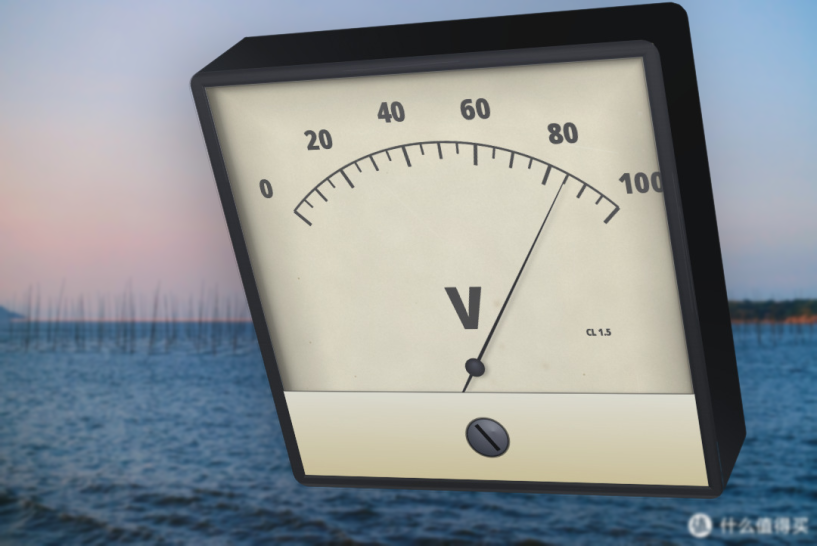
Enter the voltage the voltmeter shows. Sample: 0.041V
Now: 85V
